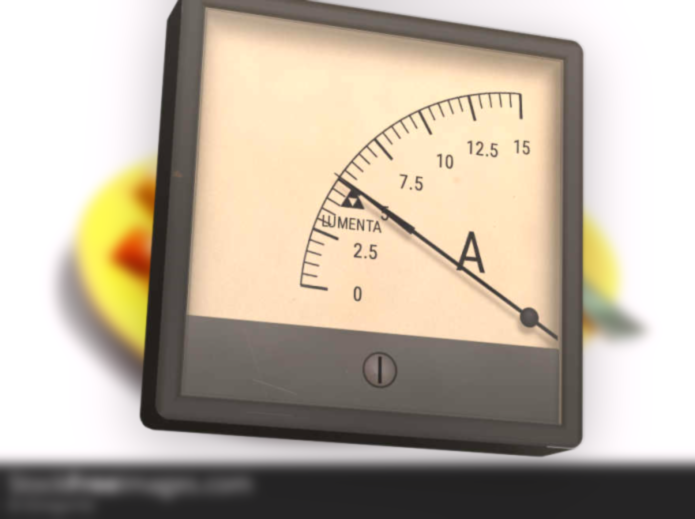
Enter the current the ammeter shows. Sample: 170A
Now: 5A
